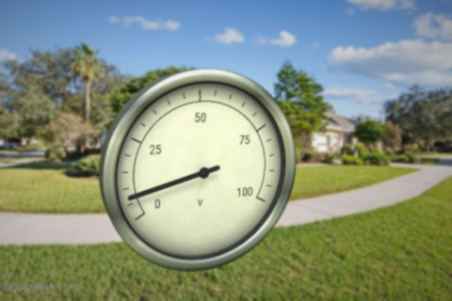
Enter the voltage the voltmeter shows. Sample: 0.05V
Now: 7.5V
